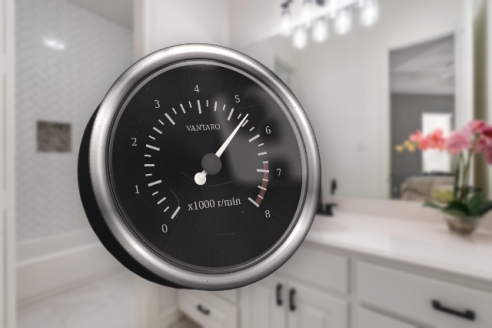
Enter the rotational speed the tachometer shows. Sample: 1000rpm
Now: 5375rpm
